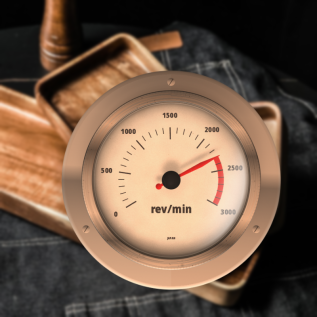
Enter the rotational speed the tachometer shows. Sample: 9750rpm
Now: 2300rpm
